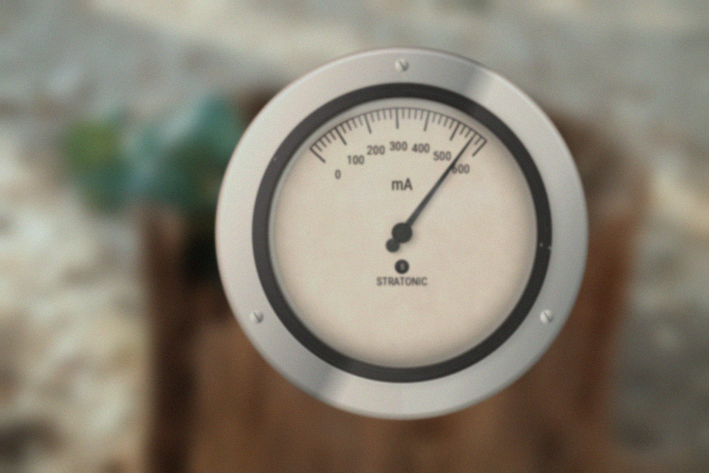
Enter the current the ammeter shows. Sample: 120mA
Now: 560mA
